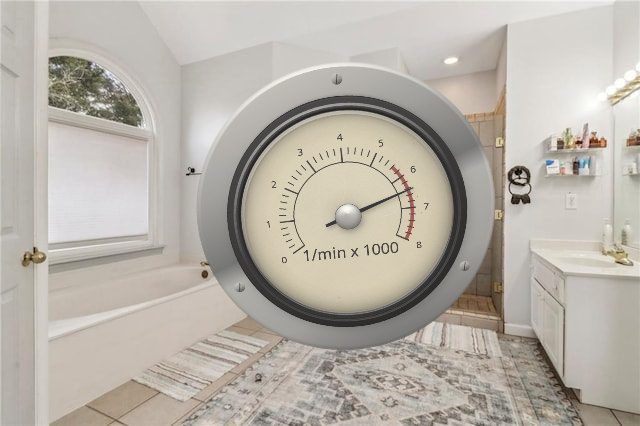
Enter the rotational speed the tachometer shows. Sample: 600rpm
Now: 6400rpm
